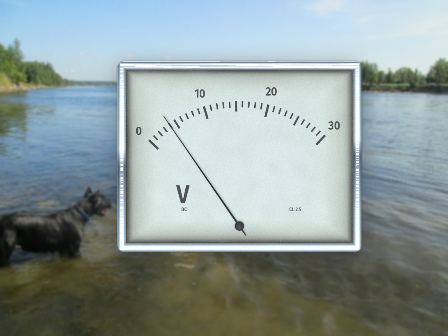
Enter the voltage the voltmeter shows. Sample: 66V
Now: 4V
